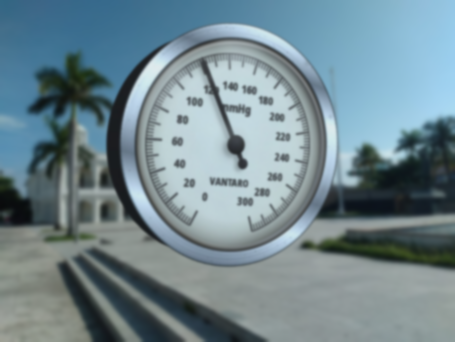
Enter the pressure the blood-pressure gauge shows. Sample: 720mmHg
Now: 120mmHg
